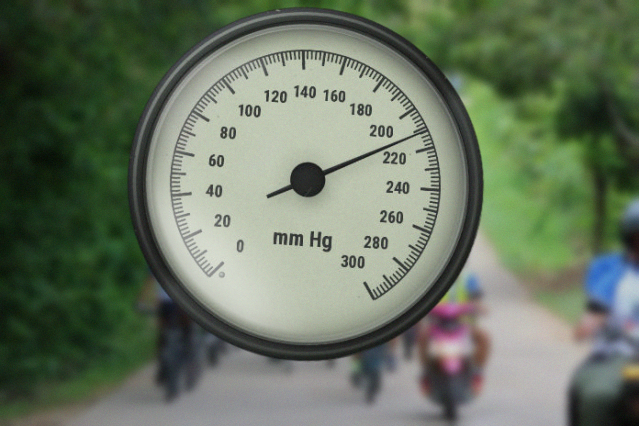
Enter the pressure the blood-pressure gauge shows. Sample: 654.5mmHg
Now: 212mmHg
